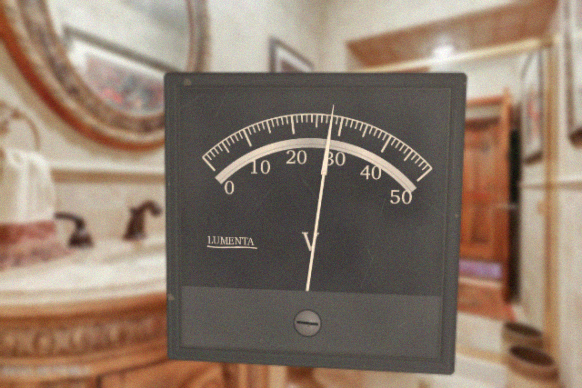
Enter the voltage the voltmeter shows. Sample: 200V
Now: 28V
